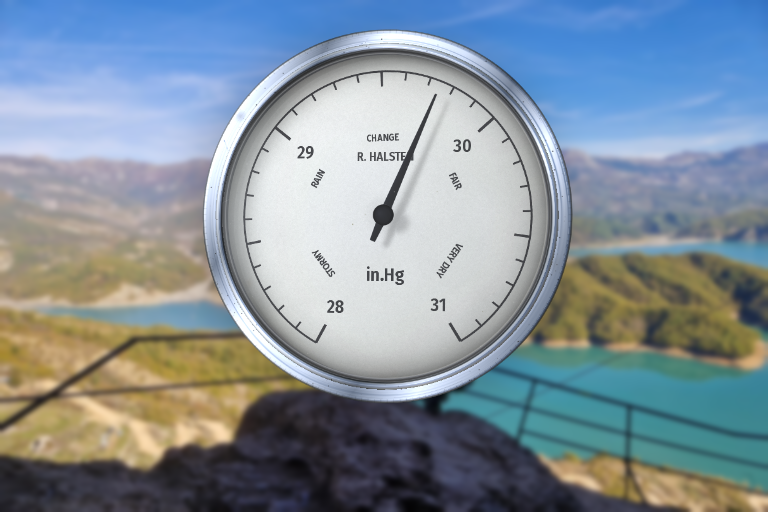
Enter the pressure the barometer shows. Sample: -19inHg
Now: 29.75inHg
